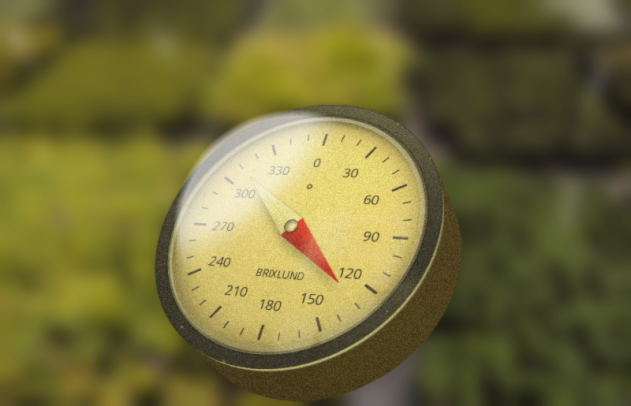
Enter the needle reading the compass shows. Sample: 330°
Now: 130°
